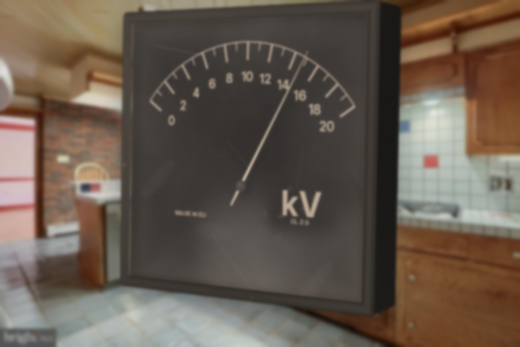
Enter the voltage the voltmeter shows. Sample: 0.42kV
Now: 15kV
